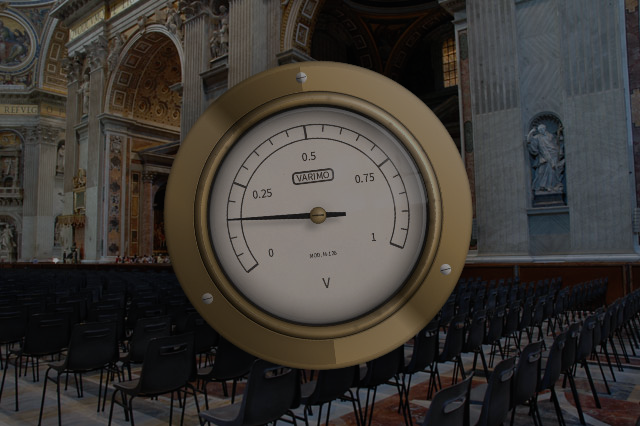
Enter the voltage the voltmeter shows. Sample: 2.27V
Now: 0.15V
